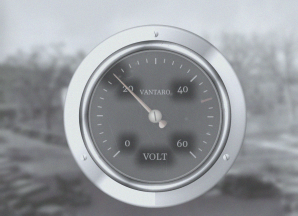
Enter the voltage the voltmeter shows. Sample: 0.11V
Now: 20V
